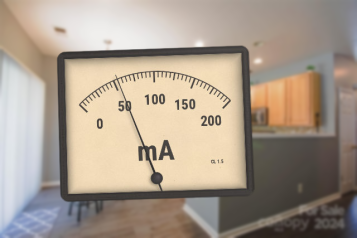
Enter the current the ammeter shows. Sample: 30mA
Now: 55mA
